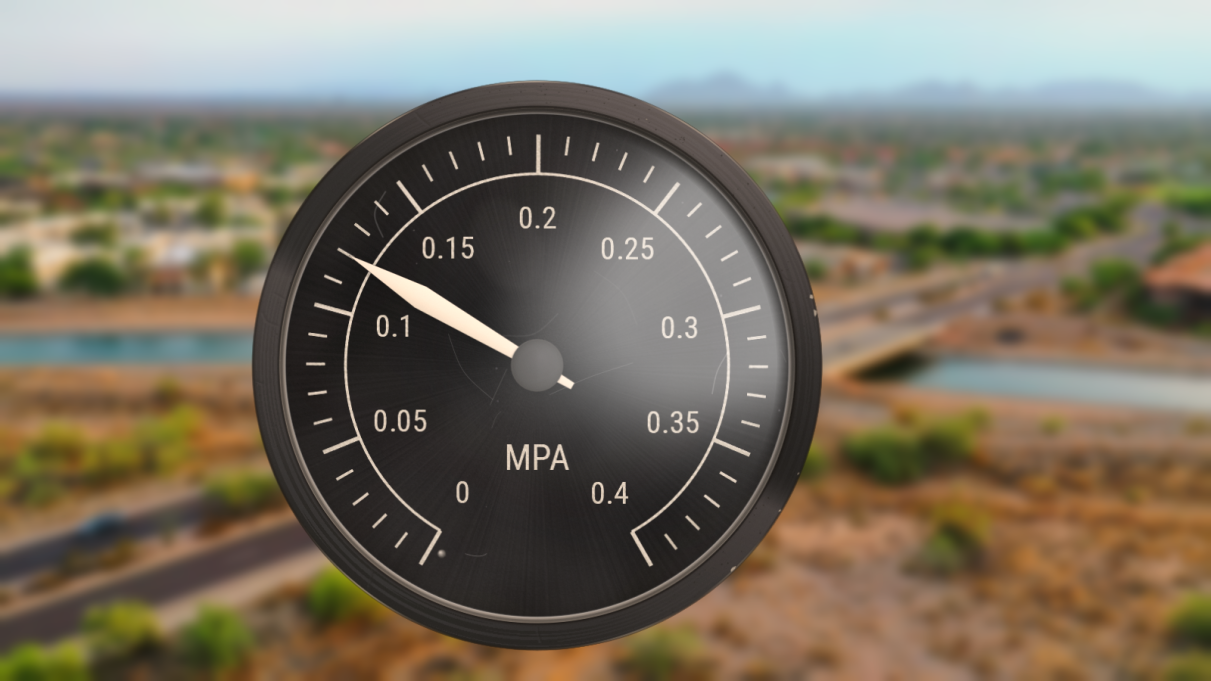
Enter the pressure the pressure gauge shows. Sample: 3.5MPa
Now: 0.12MPa
